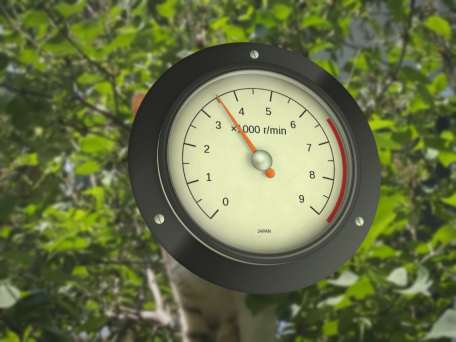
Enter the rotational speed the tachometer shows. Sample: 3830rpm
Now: 3500rpm
